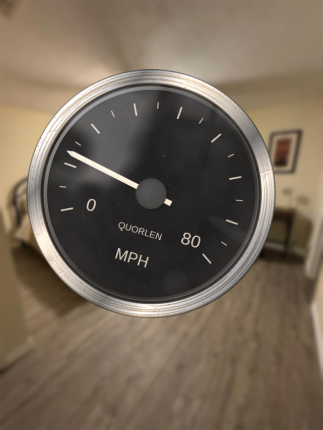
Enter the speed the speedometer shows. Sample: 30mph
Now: 12.5mph
